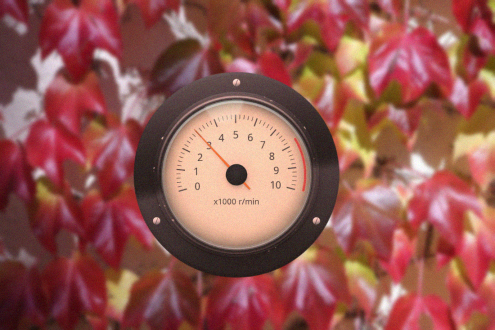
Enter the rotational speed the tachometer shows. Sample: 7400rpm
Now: 3000rpm
